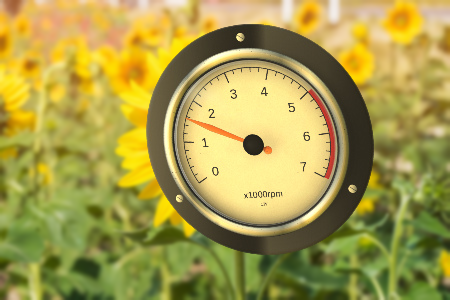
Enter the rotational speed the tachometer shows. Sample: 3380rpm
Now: 1600rpm
